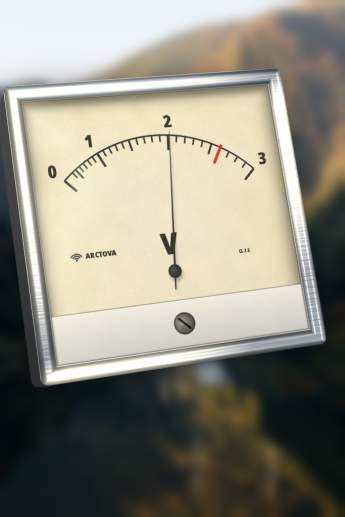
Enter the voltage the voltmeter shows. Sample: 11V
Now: 2V
